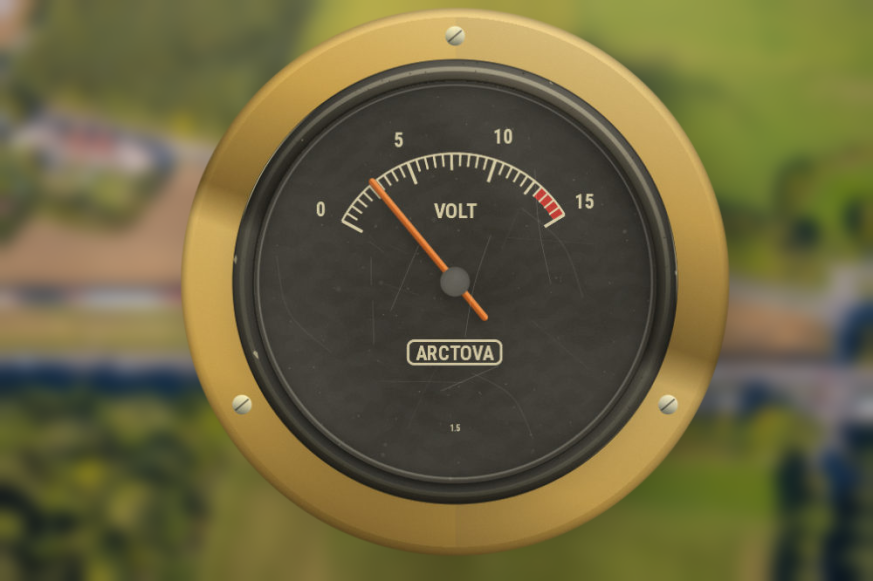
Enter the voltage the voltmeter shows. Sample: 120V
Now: 2.75V
